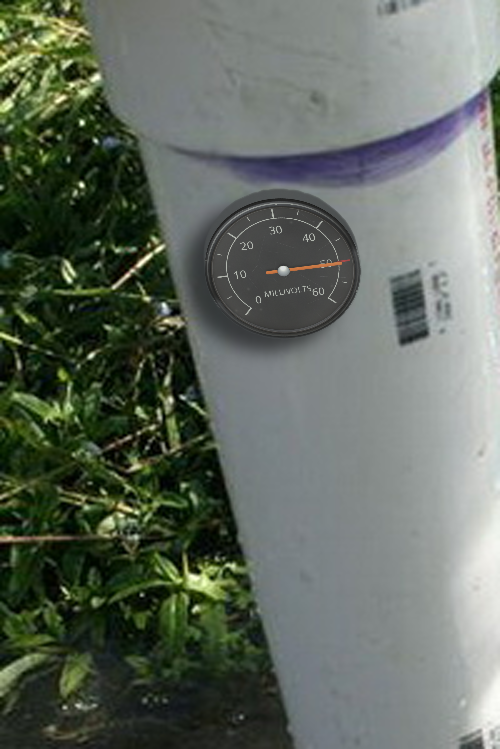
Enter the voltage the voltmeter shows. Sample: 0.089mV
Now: 50mV
